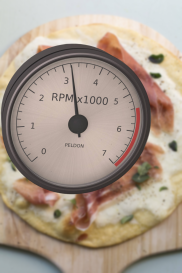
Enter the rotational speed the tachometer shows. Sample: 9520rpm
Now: 3200rpm
